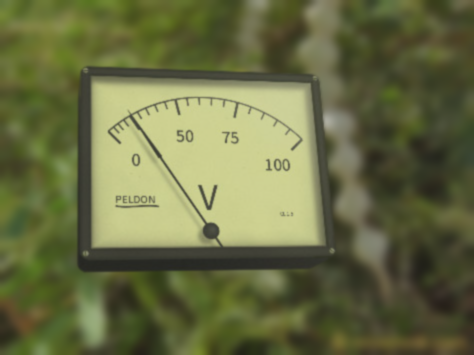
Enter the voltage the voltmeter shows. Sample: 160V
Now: 25V
